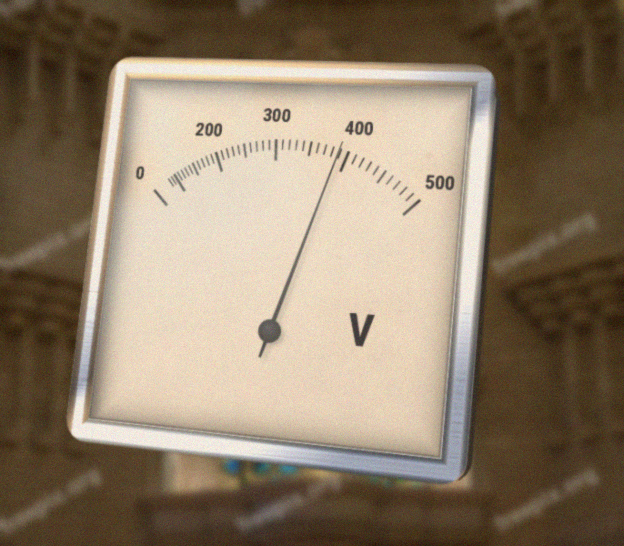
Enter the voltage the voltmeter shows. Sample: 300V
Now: 390V
